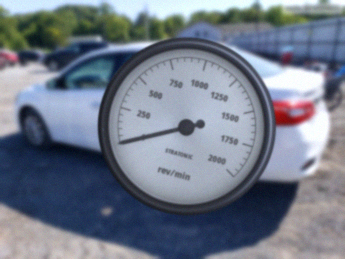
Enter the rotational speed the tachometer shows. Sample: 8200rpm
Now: 0rpm
